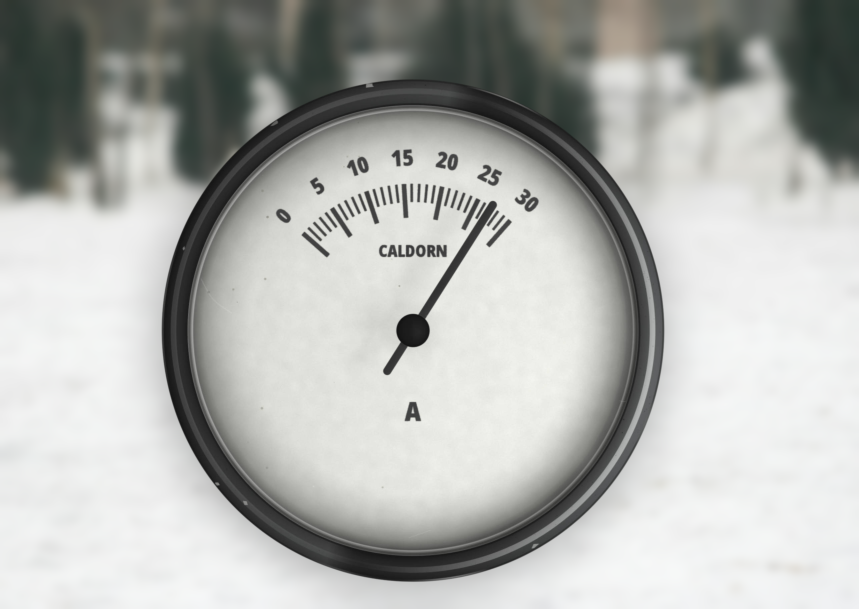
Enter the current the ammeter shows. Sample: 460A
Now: 27A
